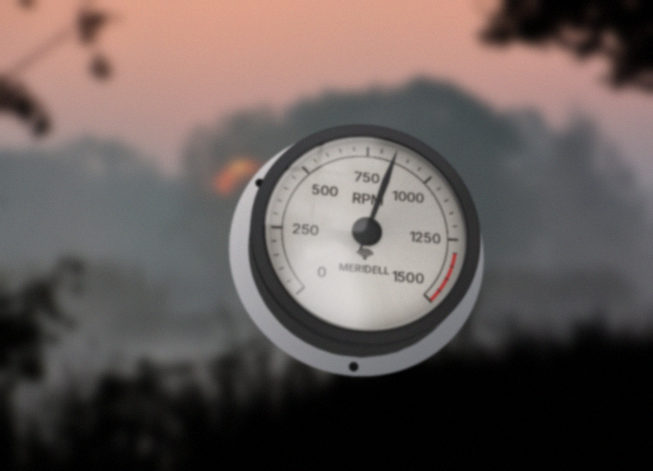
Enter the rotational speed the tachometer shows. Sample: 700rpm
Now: 850rpm
